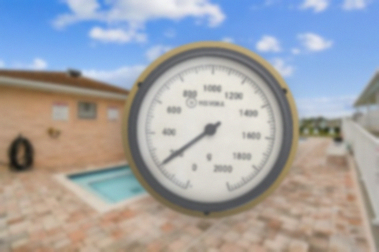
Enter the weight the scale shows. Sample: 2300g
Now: 200g
